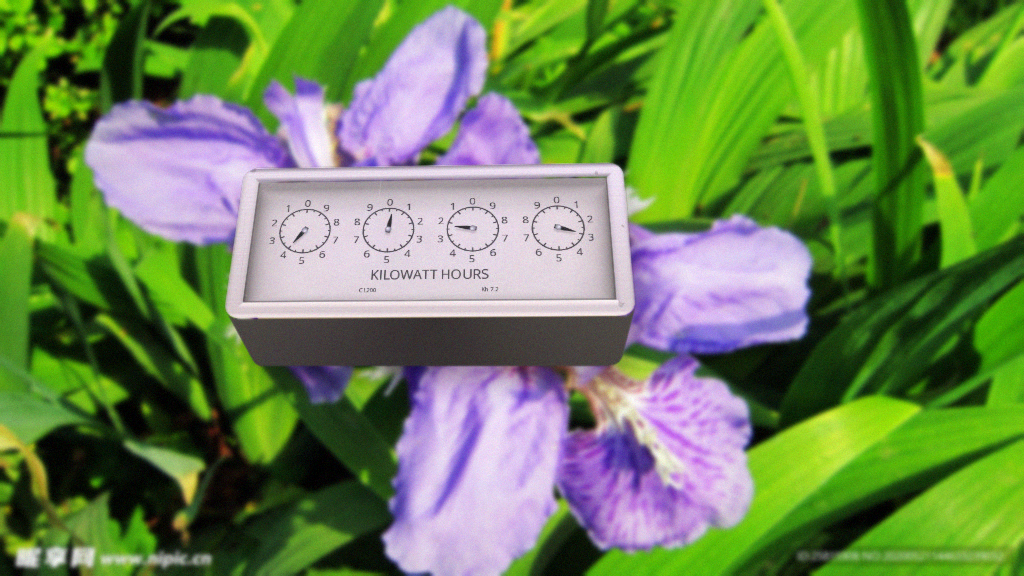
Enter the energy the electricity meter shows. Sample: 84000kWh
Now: 4023kWh
